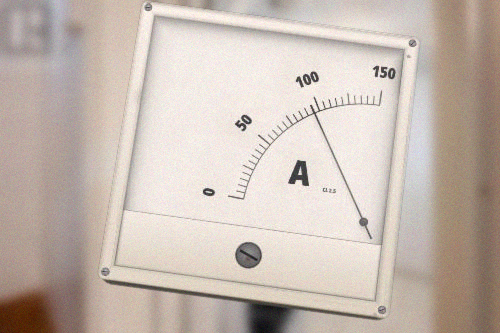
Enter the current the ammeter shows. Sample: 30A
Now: 95A
